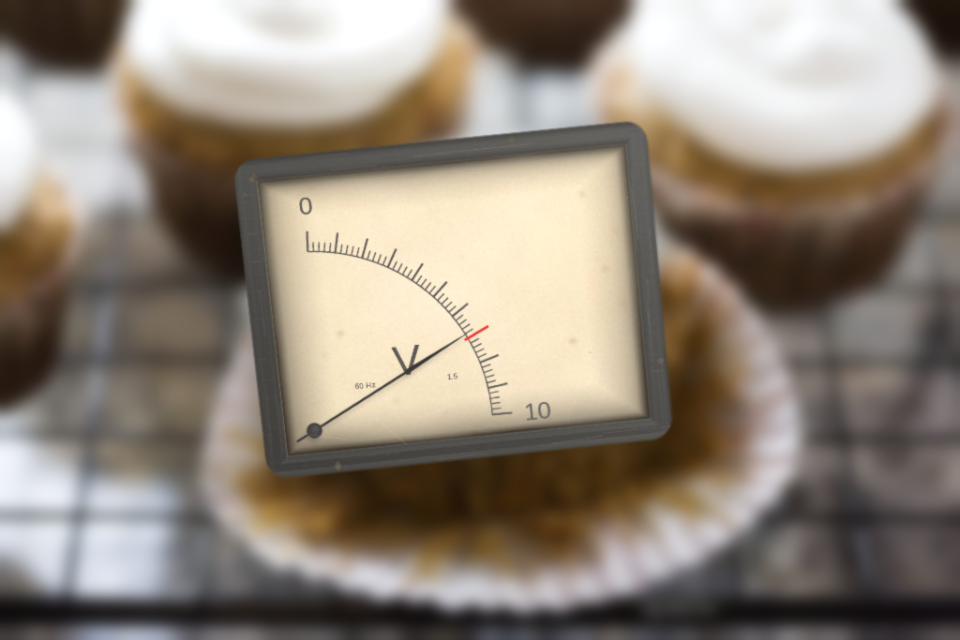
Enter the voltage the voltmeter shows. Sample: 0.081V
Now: 6.8V
